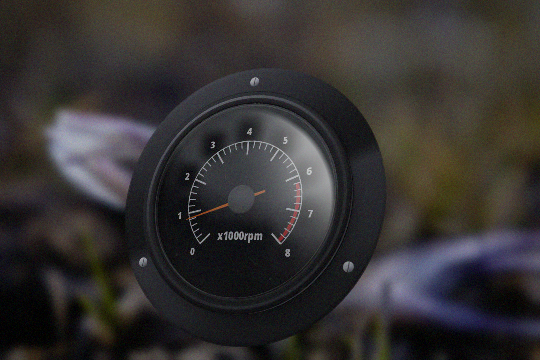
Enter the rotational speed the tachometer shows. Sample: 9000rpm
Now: 800rpm
